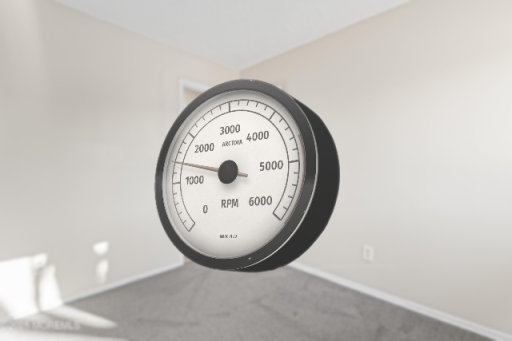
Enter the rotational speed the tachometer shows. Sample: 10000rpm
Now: 1400rpm
